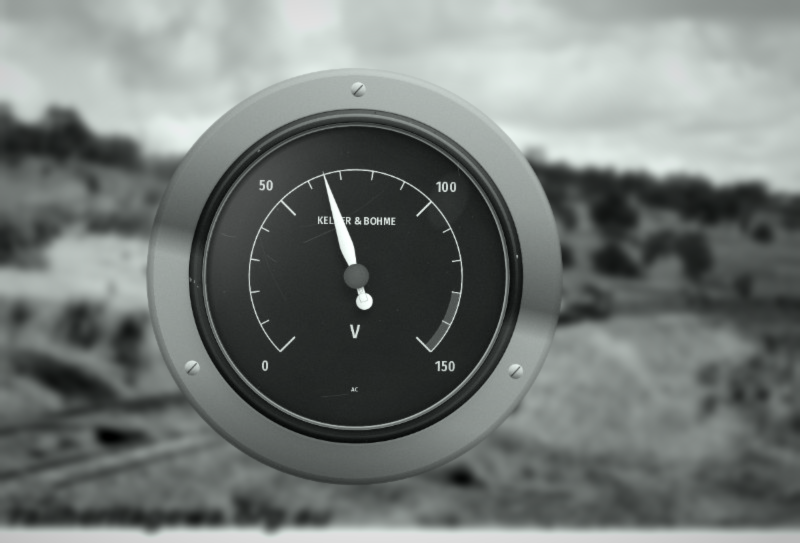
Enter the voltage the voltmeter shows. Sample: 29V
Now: 65V
